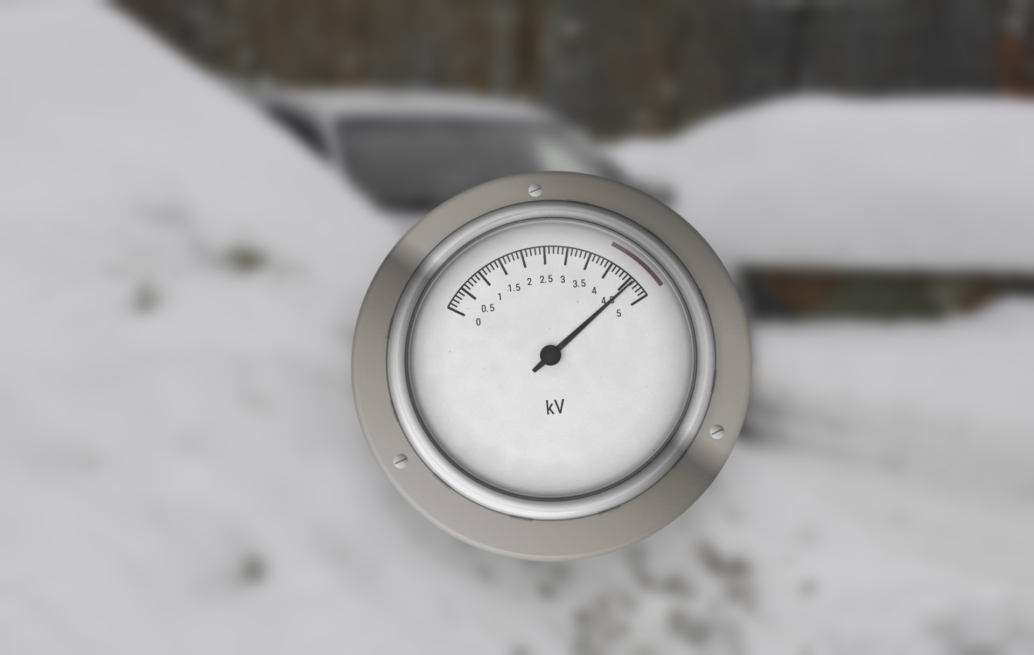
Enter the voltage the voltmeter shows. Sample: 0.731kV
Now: 4.6kV
